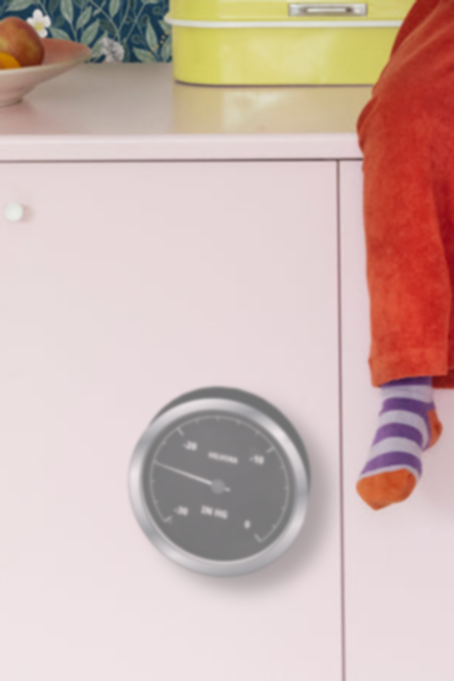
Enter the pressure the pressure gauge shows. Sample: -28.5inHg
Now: -24inHg
